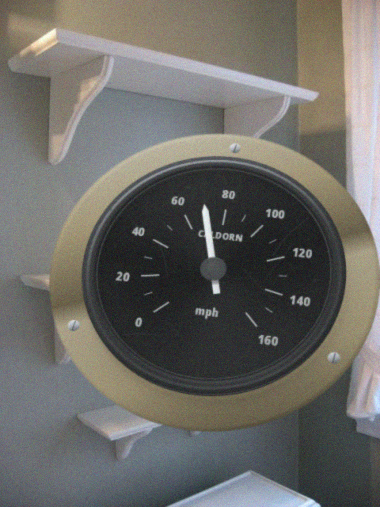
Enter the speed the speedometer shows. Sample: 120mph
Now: 70mph
